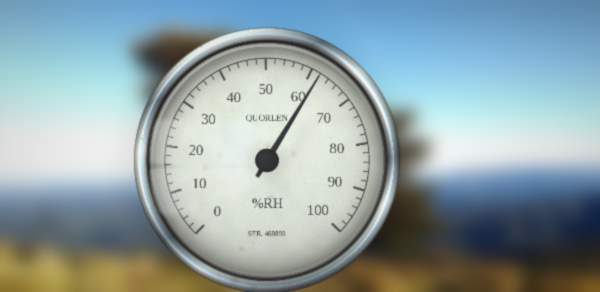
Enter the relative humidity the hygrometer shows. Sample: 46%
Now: 62%
